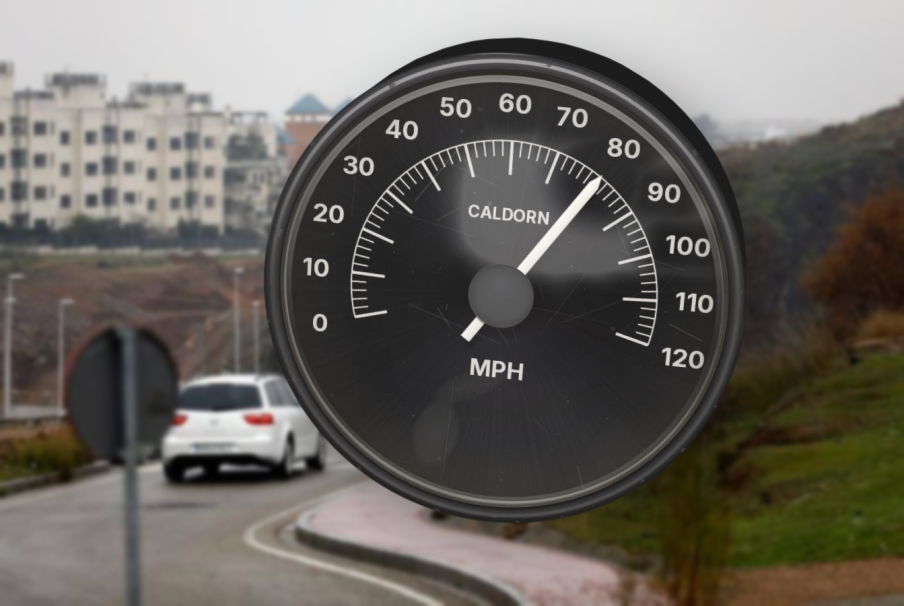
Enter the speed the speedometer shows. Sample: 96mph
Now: 80mph
